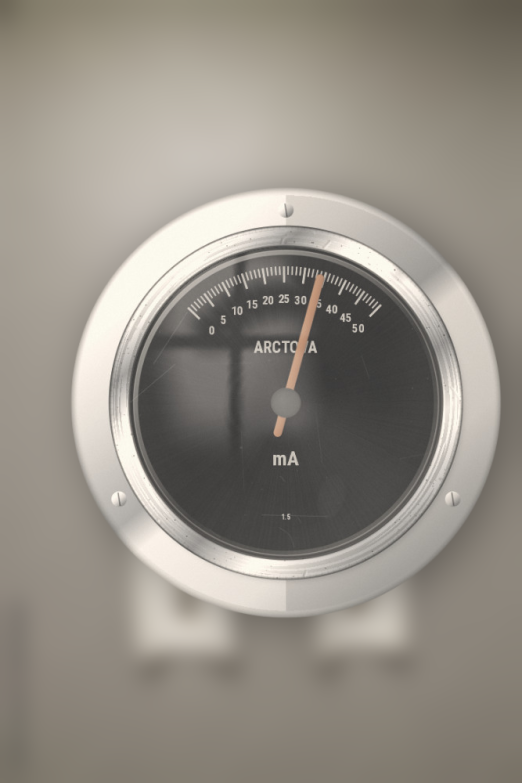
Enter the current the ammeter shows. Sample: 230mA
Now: 34mA
